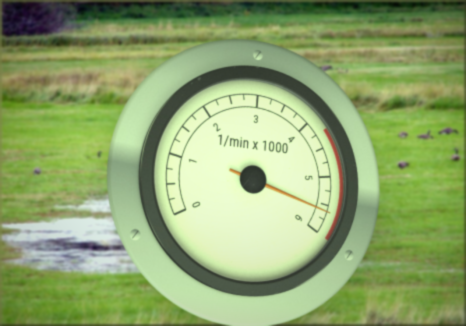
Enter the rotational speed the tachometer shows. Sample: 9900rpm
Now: 5625rpm
